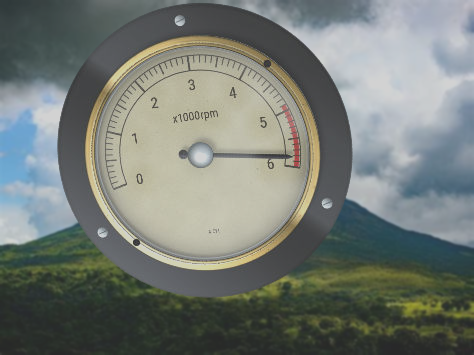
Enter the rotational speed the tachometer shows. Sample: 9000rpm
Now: 5800rpm
